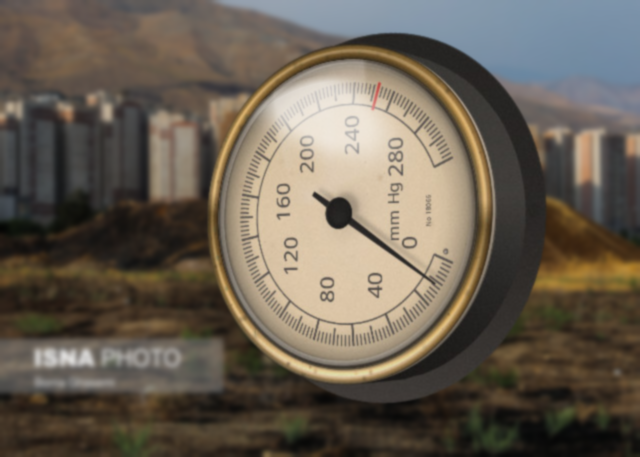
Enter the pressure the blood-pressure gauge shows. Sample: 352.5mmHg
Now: 10mmHg
